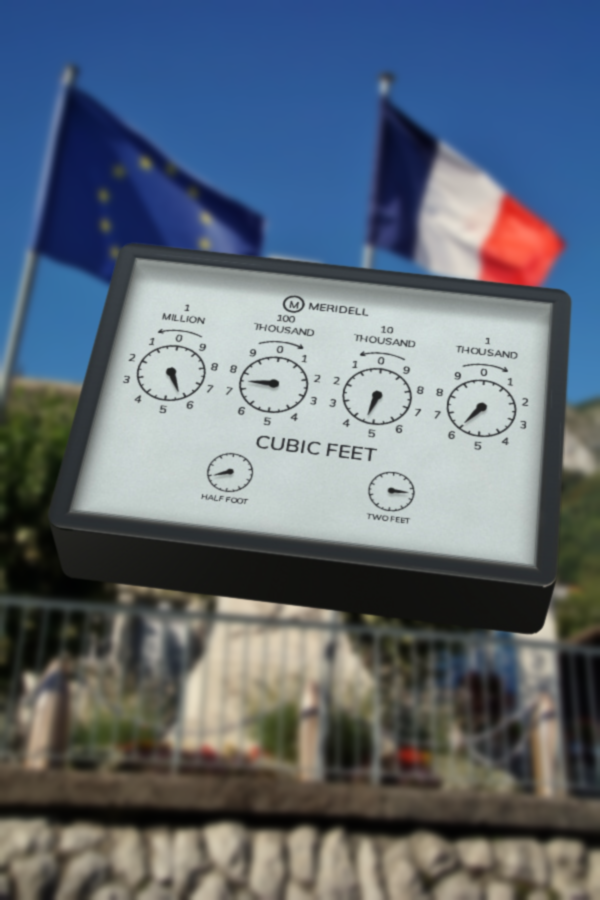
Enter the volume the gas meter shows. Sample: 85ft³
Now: 574600ft³
